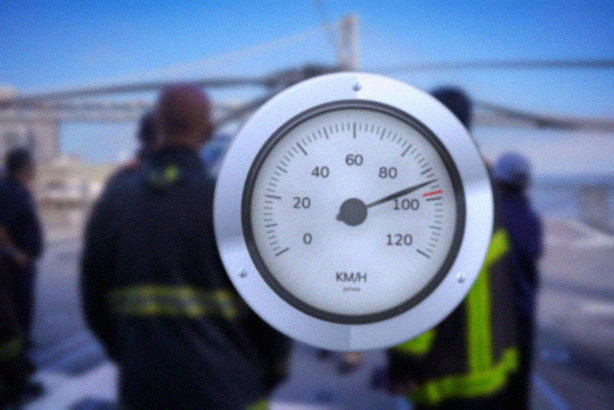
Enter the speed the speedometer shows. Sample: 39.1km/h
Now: 94km/h
